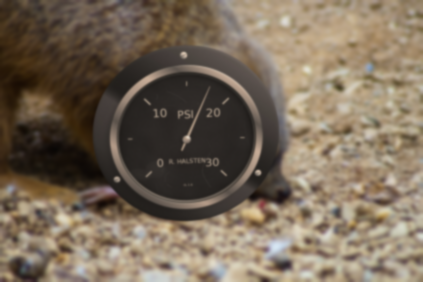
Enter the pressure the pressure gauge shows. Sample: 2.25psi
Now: 17.5psi
